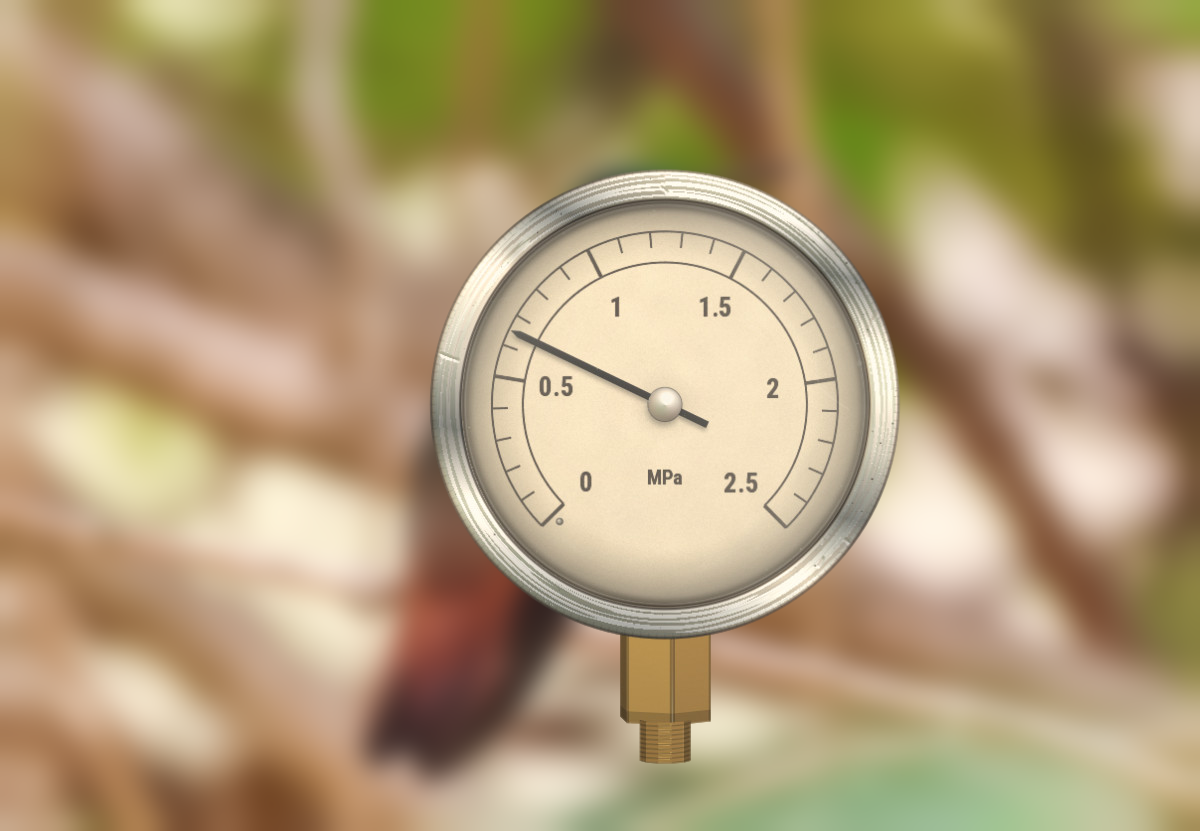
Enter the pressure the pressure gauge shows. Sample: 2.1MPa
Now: 0.65MPa
